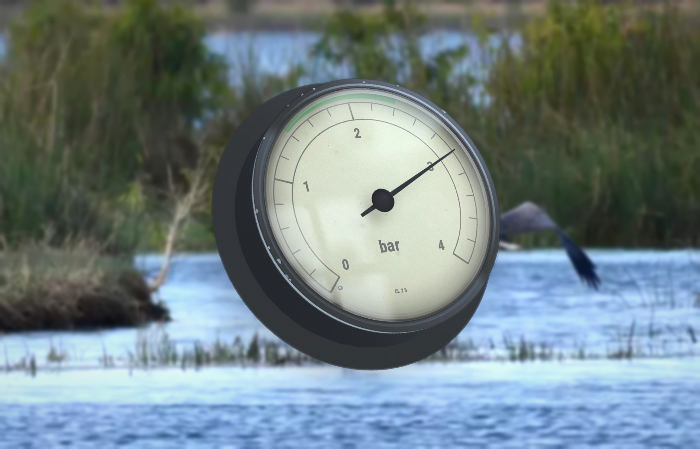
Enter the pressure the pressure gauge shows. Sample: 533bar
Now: 3bar
